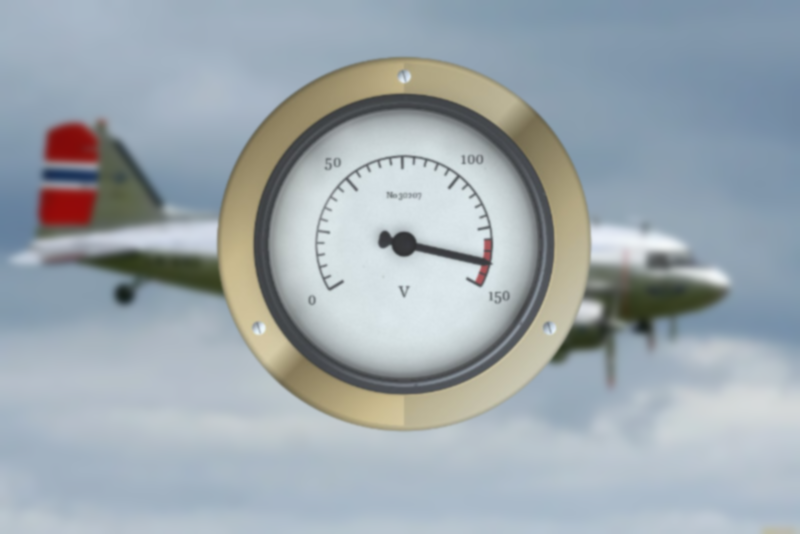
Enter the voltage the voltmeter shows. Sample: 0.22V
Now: 140V
